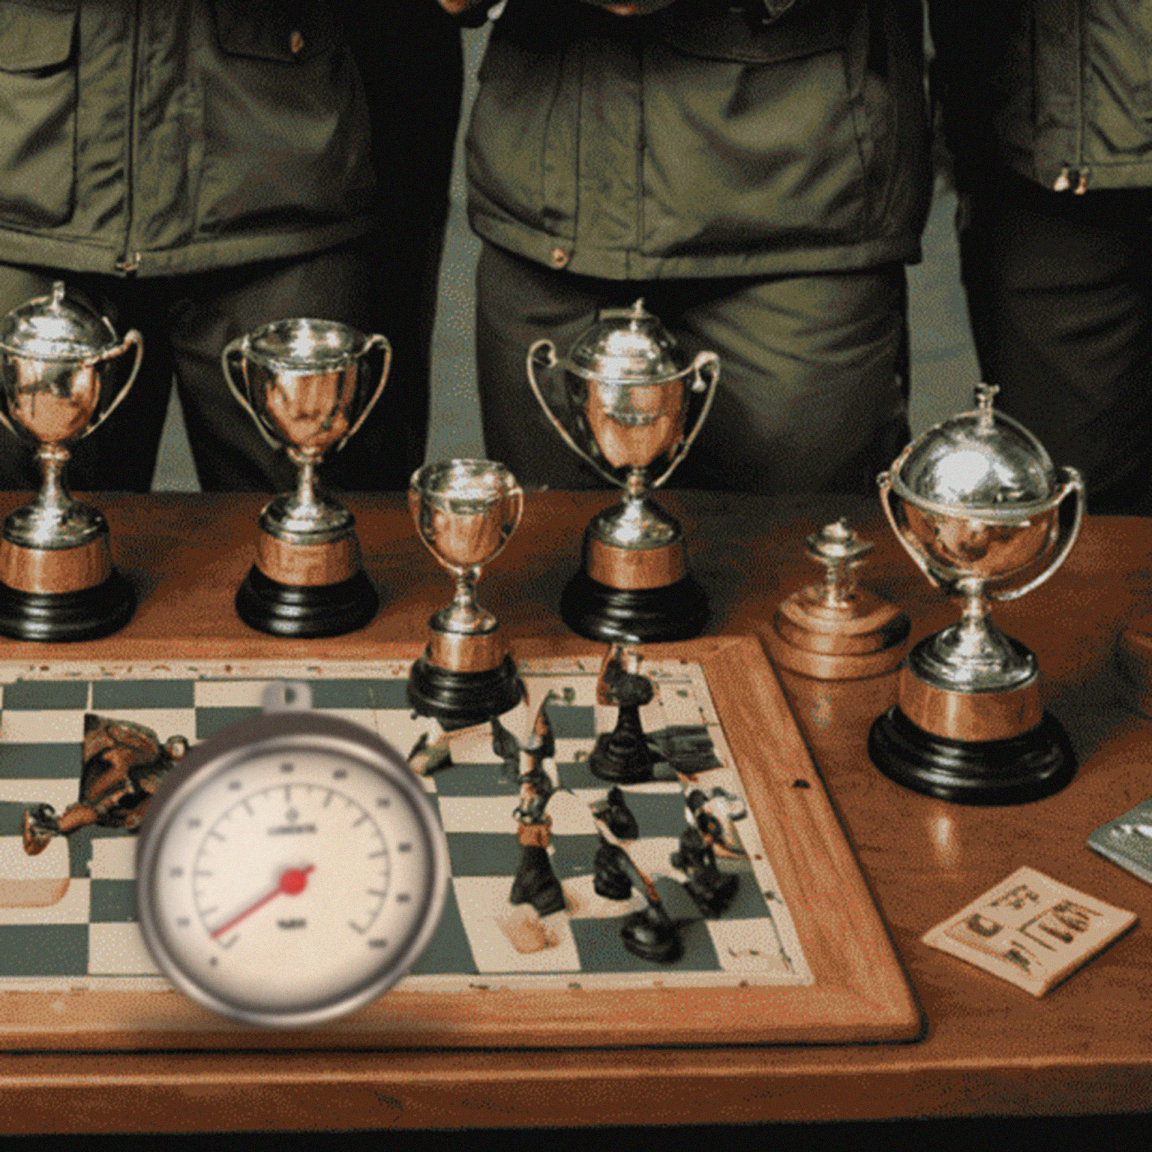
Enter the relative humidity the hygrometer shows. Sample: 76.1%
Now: 5%
